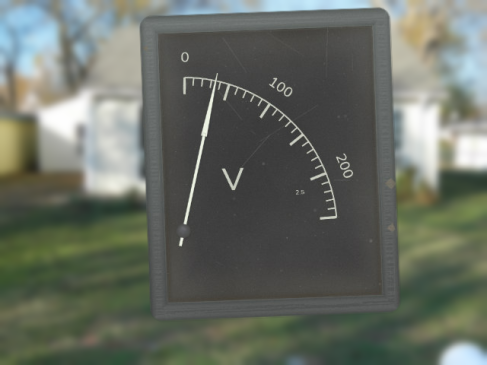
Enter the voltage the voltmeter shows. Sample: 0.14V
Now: 35V
